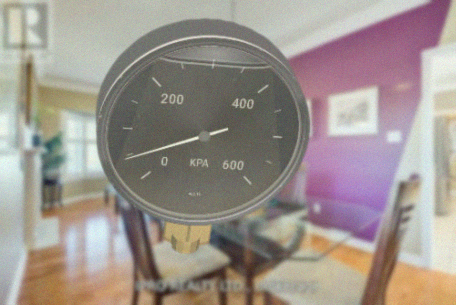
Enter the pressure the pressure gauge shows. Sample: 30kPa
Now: 50kPa
